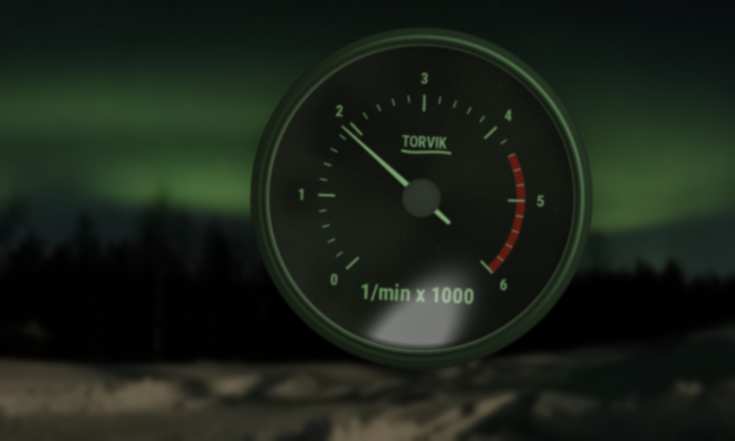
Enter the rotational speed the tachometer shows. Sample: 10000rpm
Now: 1900rpm
